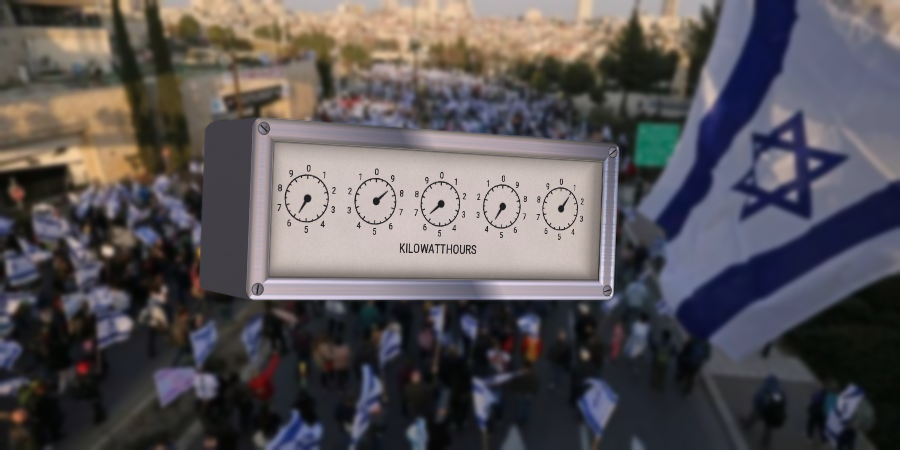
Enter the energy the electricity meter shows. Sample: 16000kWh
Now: 58641kWh
